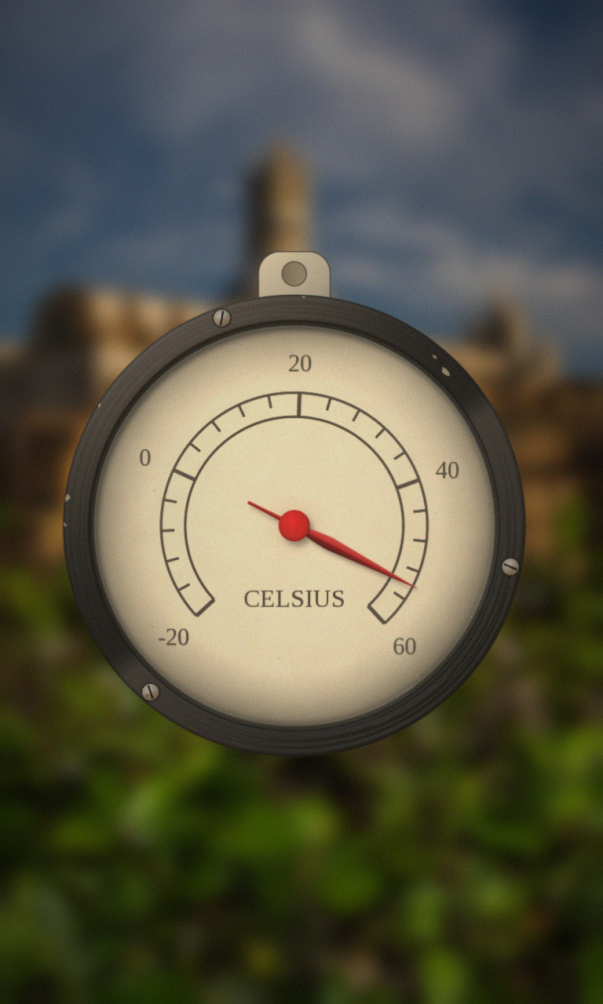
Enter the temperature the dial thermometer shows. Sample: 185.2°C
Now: 54°C
